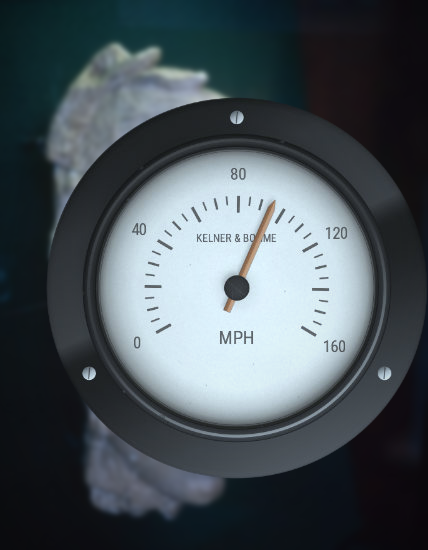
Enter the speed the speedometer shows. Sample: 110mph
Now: 95mph
